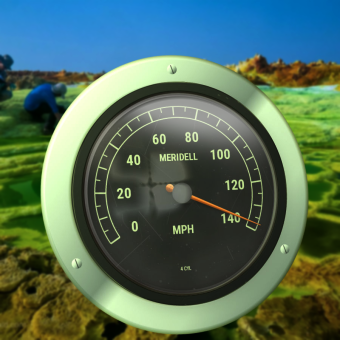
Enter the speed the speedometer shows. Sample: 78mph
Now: 137.5mph
